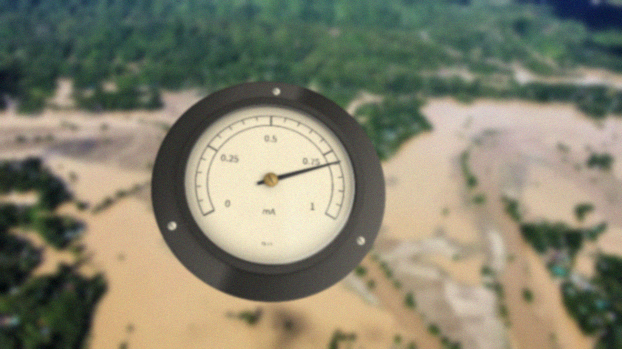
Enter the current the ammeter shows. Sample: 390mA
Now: 0.8mA
